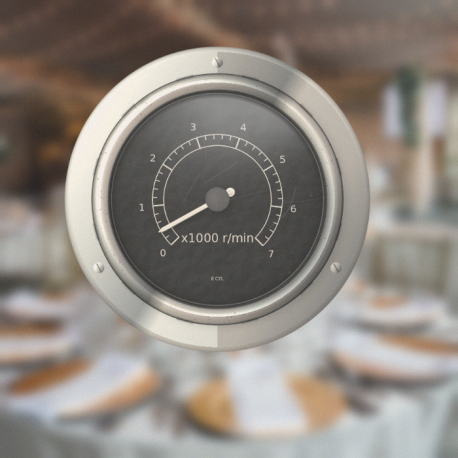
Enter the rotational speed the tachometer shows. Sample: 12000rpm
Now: 400rpm
